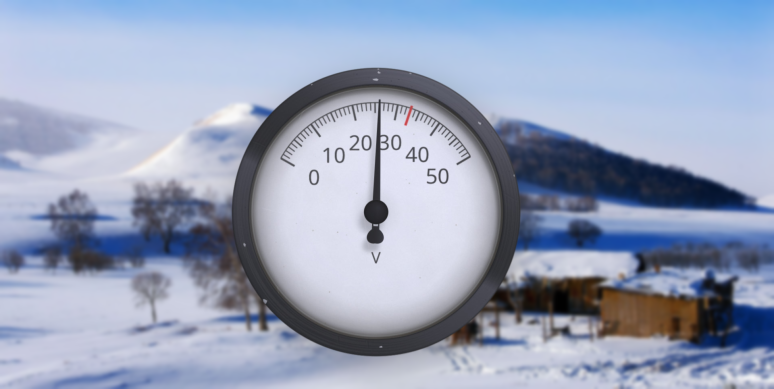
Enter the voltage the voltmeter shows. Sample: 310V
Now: 26V
